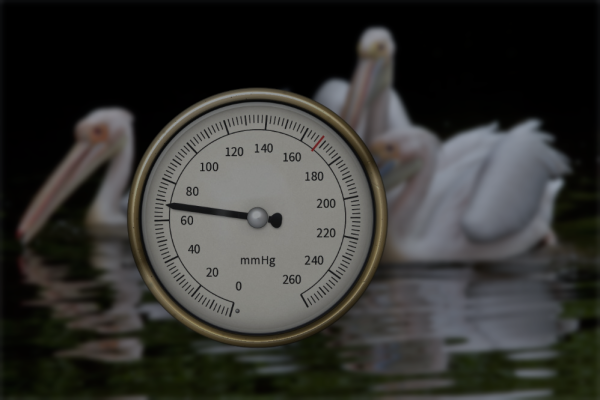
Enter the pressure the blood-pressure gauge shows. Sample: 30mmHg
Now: 68mmHg
